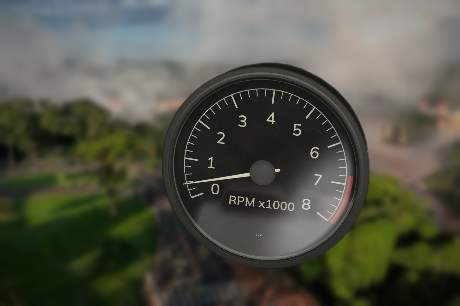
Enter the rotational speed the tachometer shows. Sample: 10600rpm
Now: 400rpm
